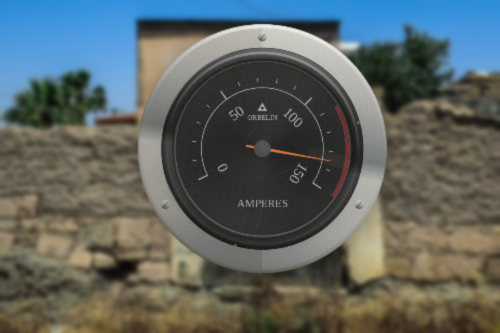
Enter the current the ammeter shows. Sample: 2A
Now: 135A
